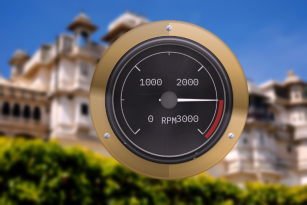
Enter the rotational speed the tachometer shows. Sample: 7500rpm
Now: 2500rpm
